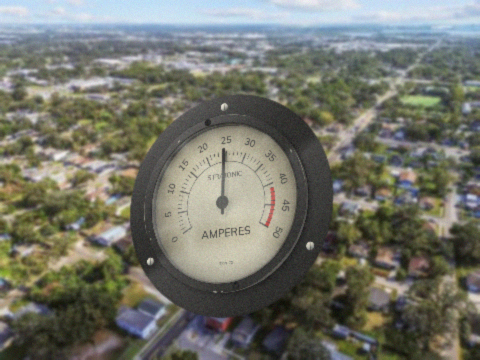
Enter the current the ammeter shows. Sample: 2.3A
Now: 25A
